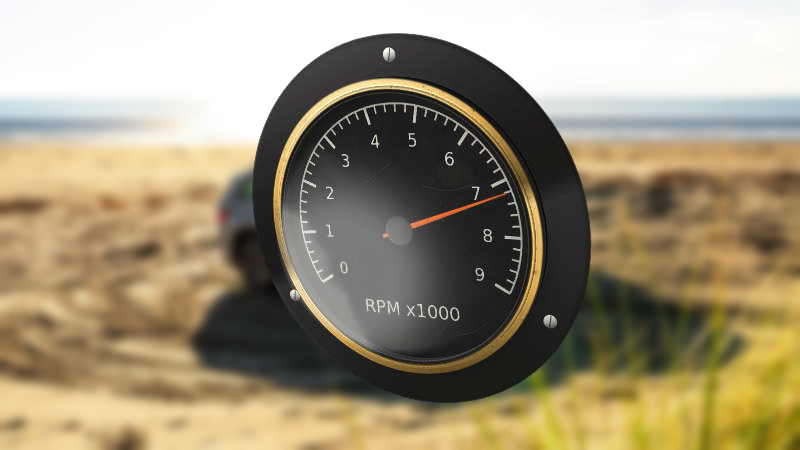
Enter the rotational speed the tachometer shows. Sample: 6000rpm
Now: 7200rpm
